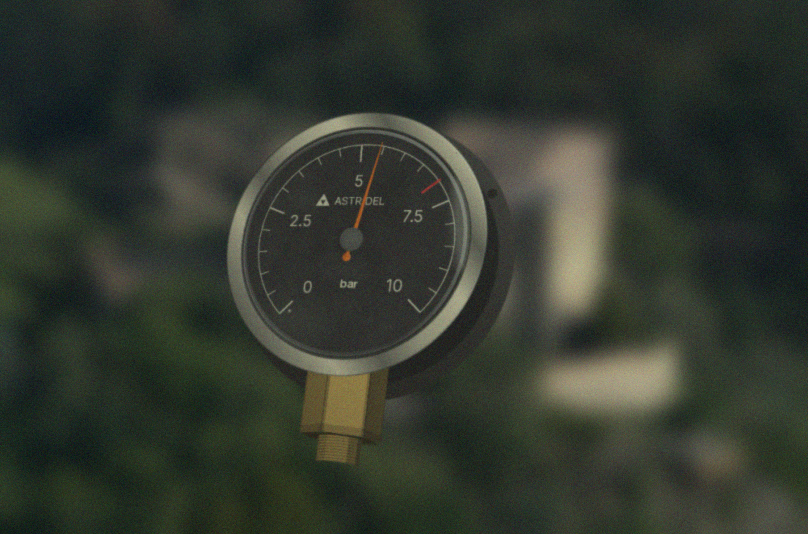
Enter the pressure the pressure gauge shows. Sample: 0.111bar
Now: 5.5bar
